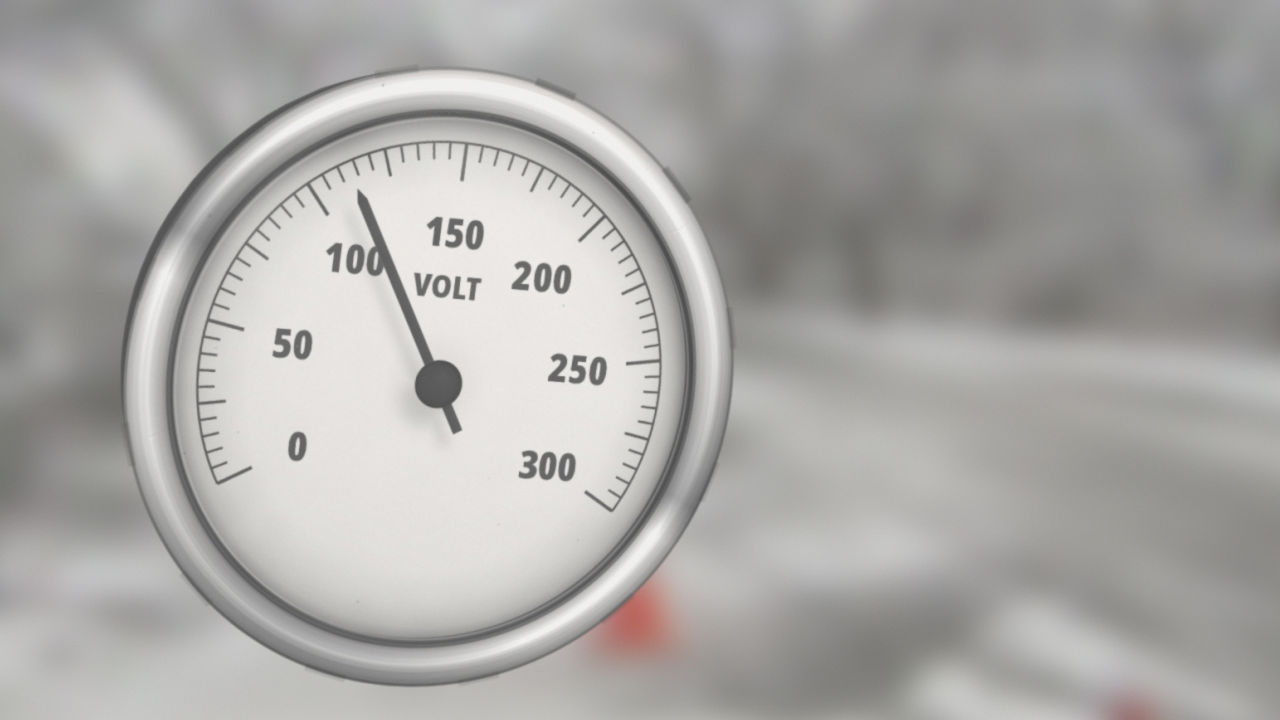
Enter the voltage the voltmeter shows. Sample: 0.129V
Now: 112.5V
